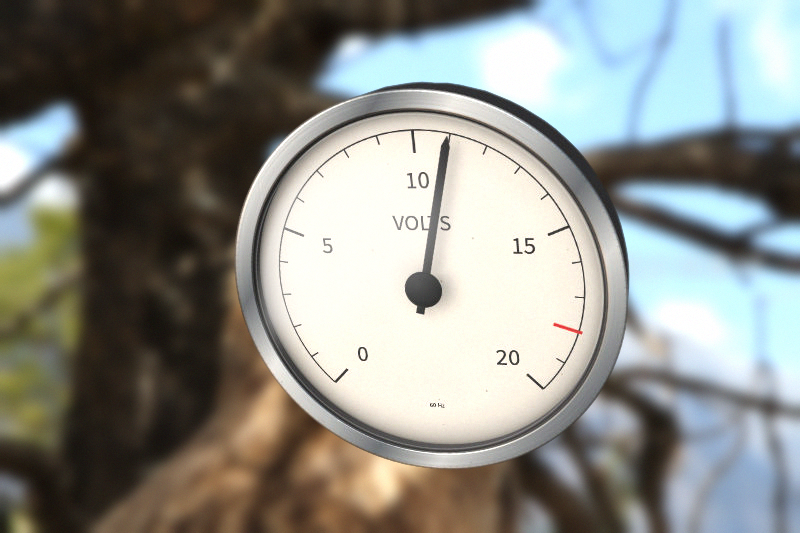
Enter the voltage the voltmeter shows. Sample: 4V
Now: 11V
